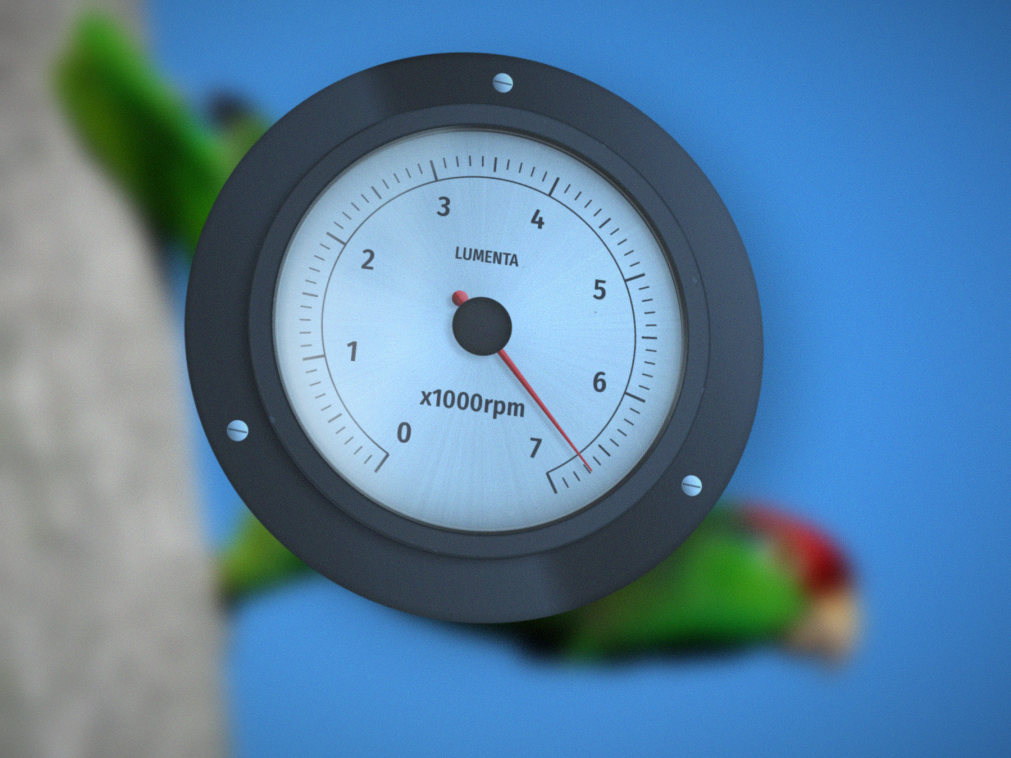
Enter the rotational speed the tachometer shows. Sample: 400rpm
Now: 6700rpm
